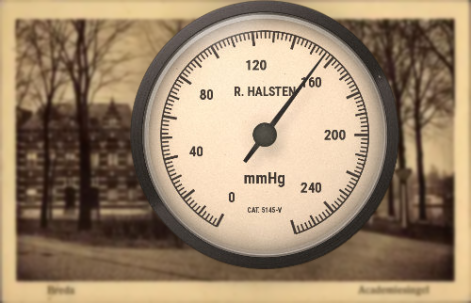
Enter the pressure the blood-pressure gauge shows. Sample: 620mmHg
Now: 156mmHg
